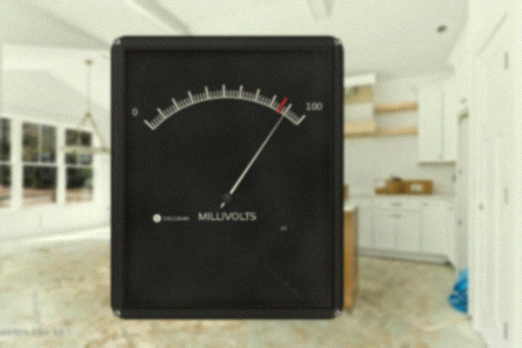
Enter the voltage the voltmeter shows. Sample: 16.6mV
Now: 90mV
